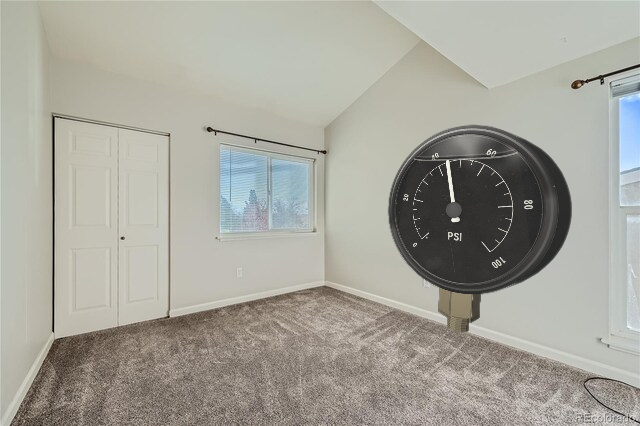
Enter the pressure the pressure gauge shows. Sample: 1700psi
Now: 45psi
